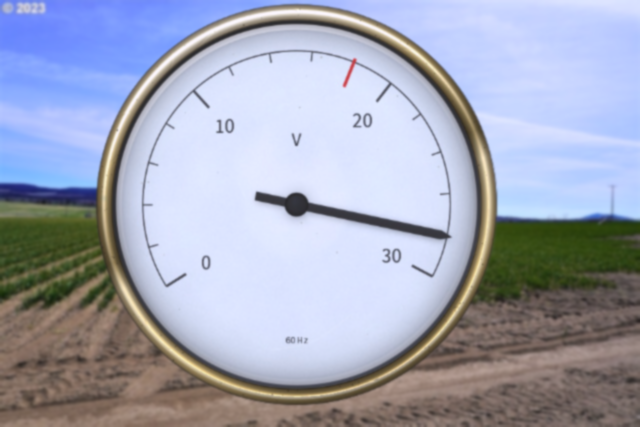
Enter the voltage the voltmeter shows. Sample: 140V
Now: 28V
